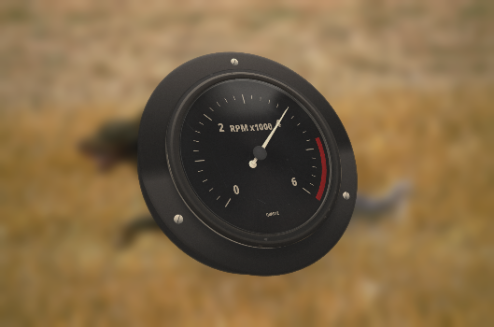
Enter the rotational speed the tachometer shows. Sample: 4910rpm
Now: 4000rpm
